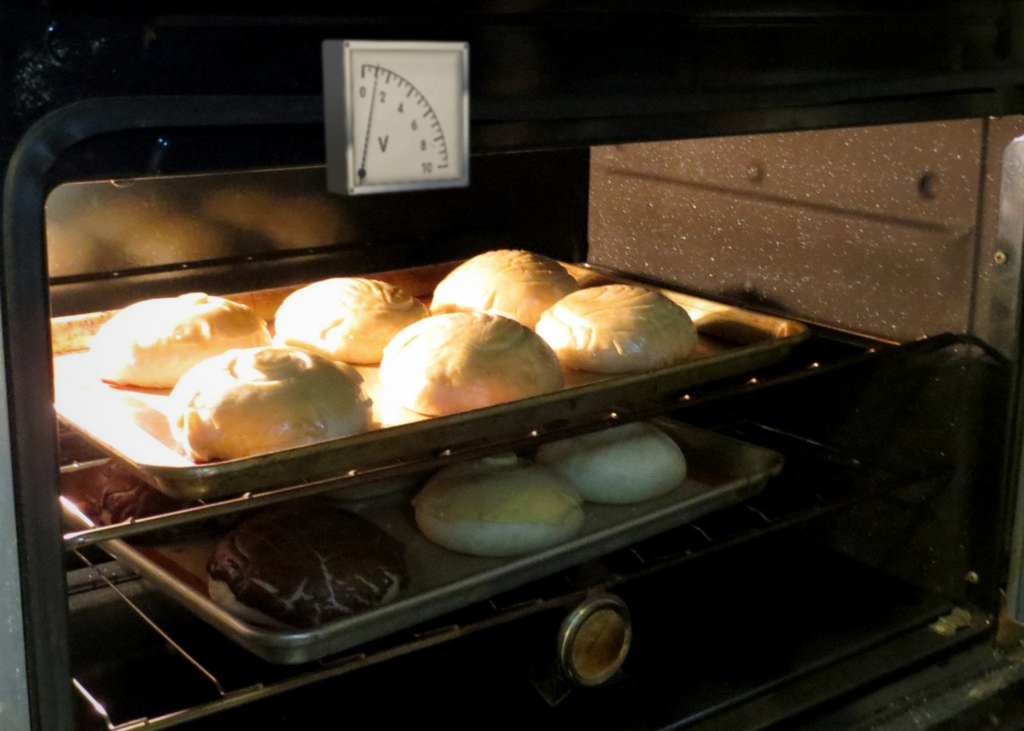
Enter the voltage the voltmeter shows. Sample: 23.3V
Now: 1V
